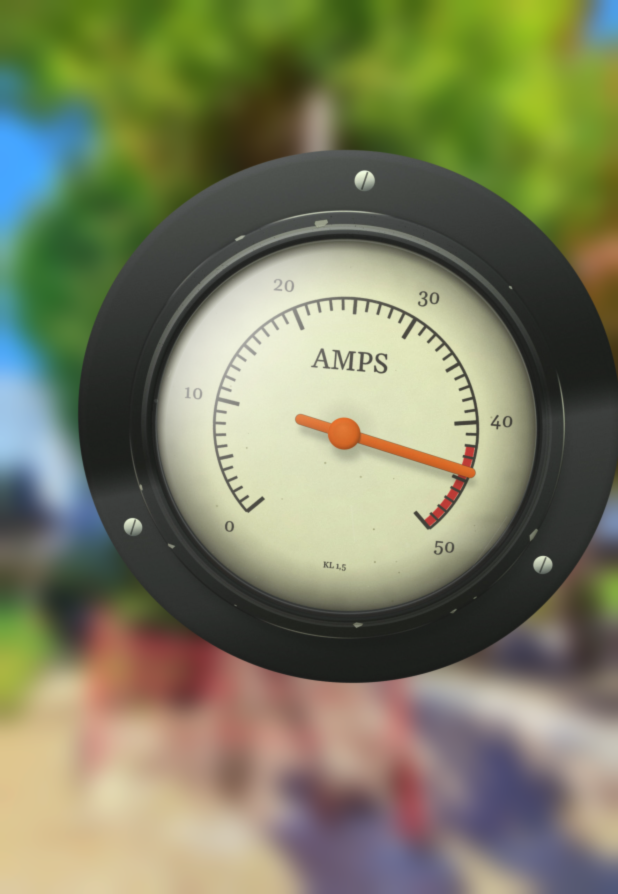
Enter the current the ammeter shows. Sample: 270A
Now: 44A
